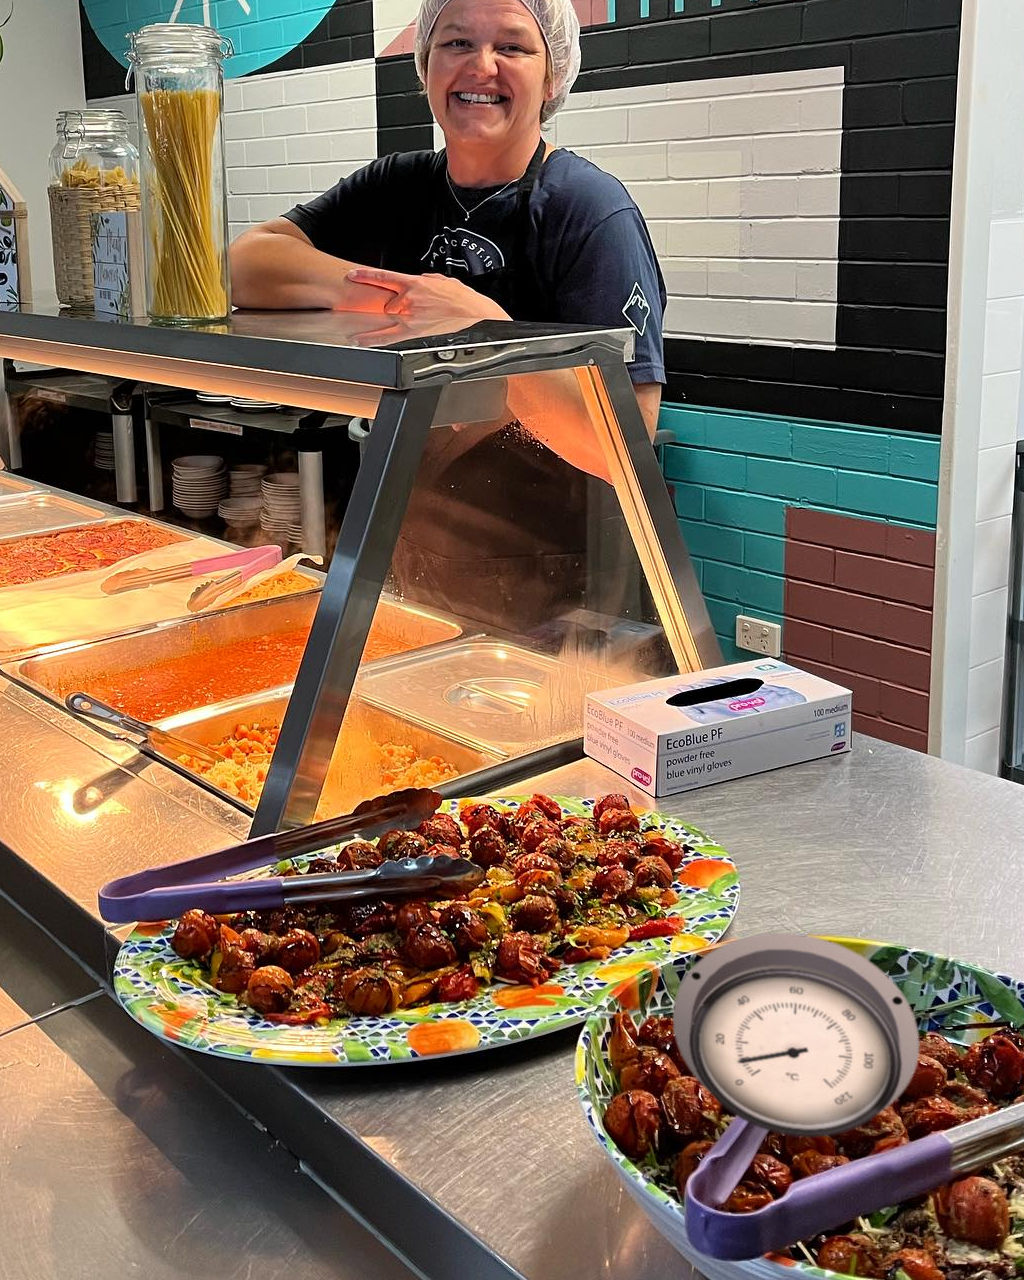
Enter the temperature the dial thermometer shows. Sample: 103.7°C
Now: 10°C
